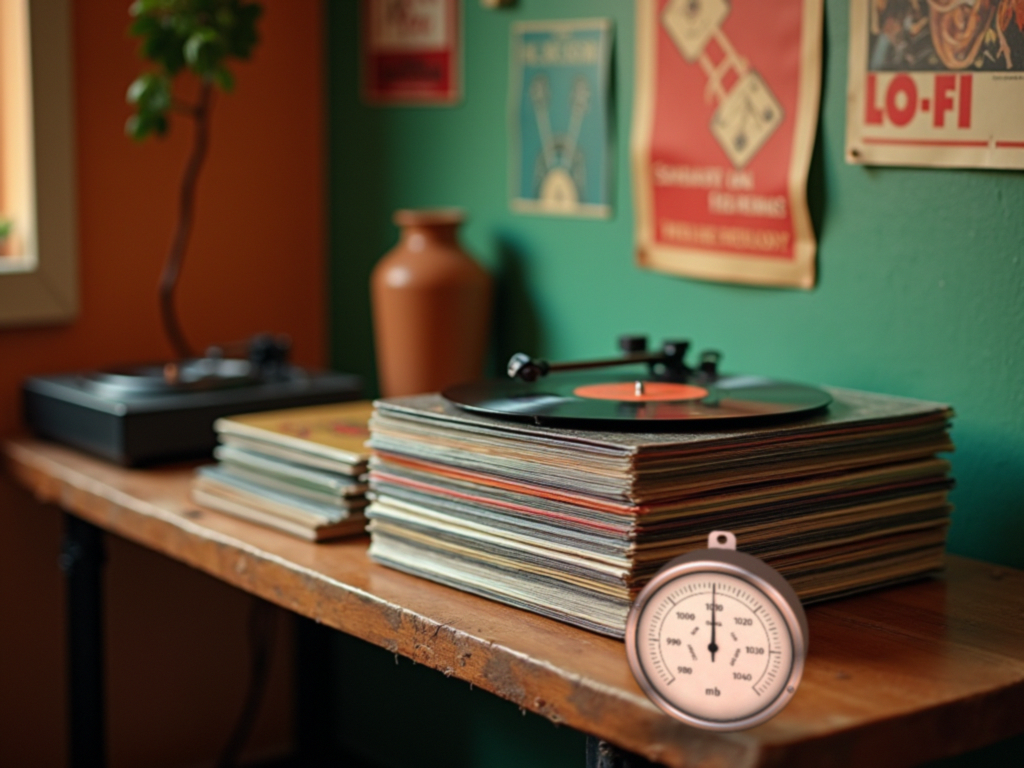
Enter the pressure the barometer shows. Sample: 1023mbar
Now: 1010mbar
